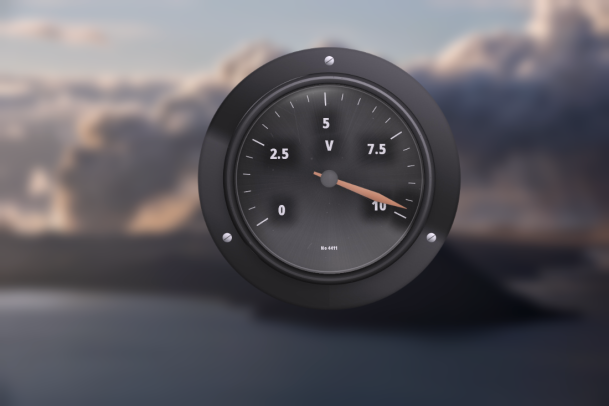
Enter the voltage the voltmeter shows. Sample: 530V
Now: 9.75V
